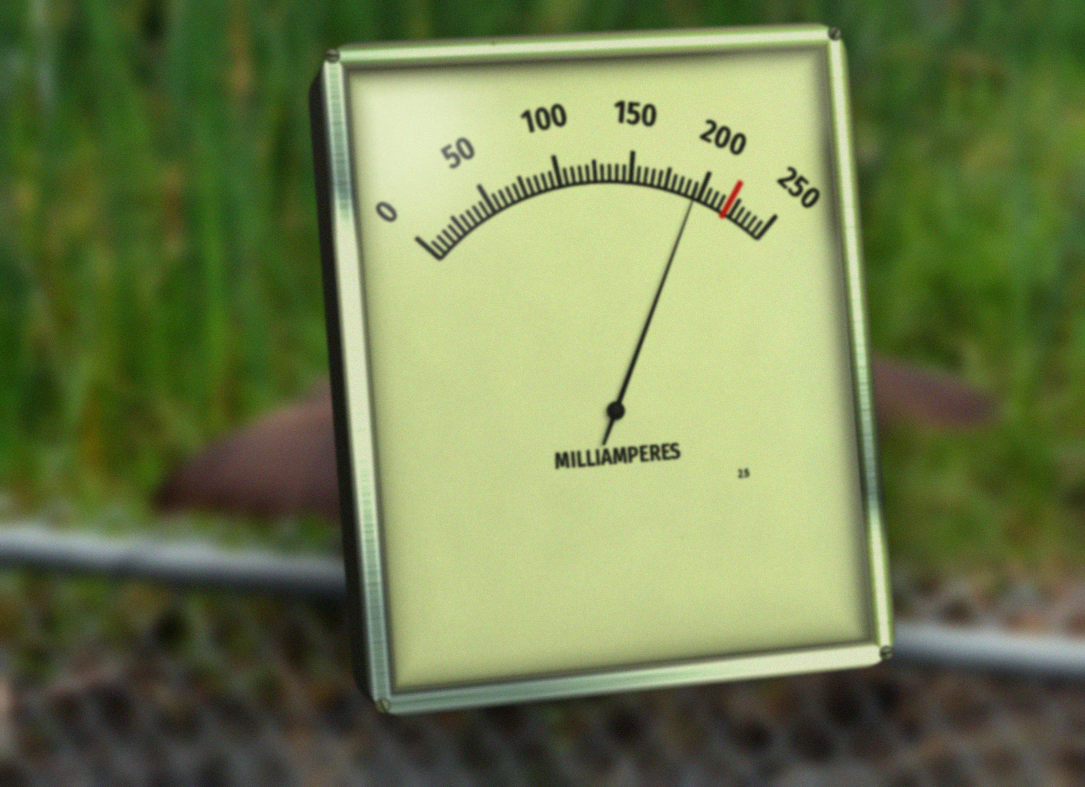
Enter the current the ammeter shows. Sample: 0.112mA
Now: 195mA
